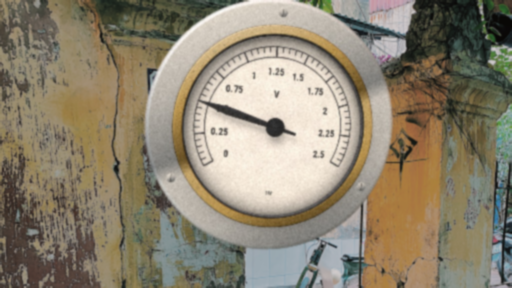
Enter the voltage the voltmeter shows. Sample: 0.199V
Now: 0.5V
